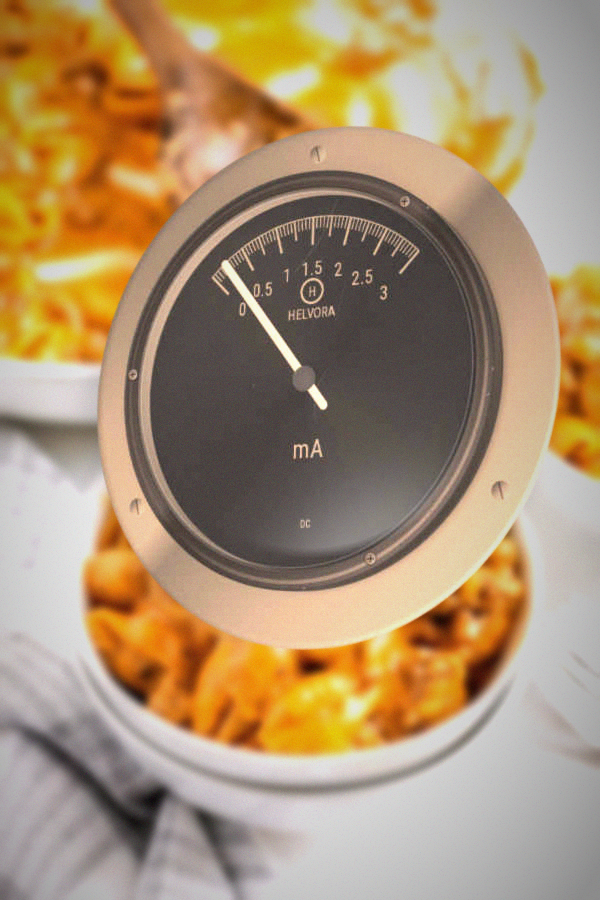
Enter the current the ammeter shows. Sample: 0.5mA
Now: 0.25mA
